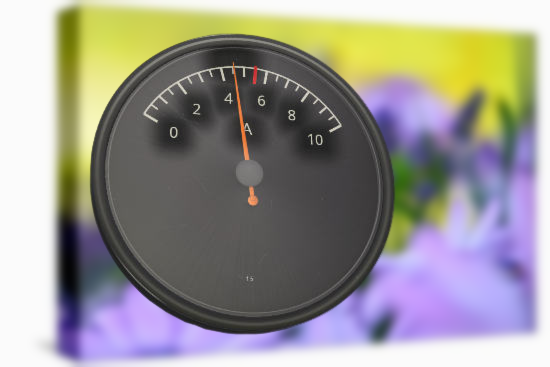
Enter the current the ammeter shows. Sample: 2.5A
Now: 4.5A
